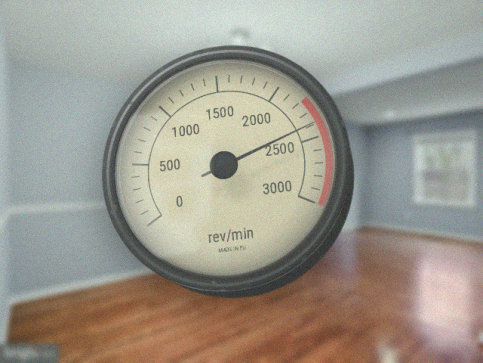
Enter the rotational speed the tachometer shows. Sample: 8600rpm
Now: 2400rpm
